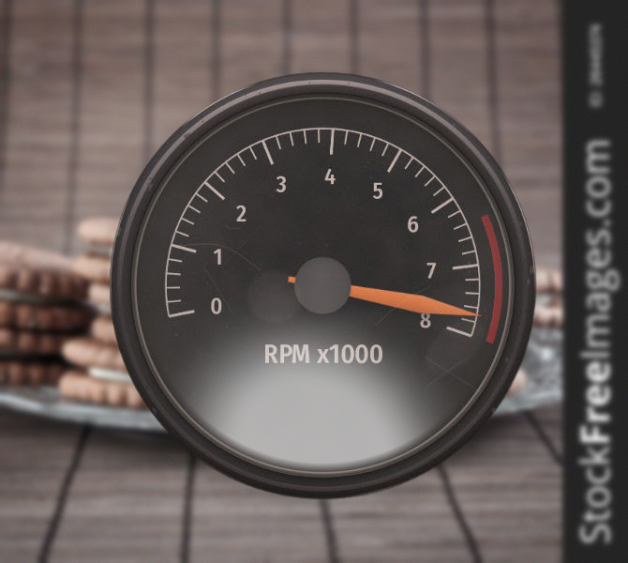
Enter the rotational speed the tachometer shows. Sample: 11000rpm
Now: 7700rpm
